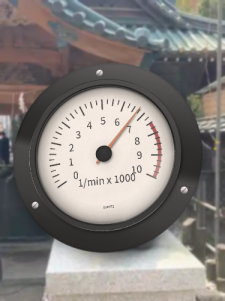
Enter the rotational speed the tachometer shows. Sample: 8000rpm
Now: 6750rpm
